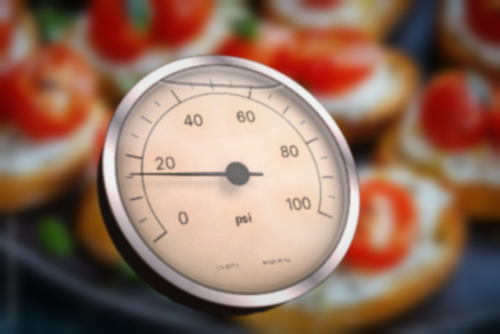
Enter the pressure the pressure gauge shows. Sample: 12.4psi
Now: 15psi
